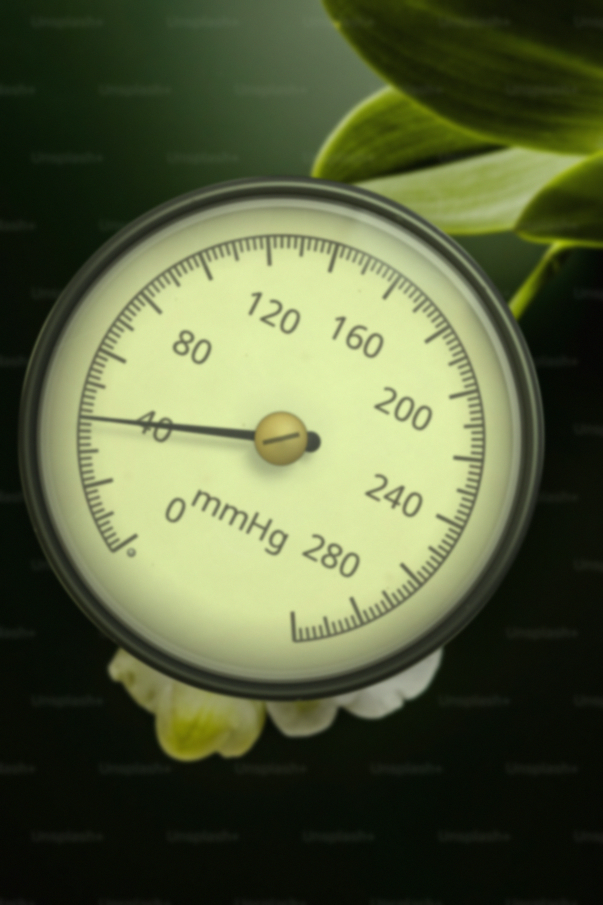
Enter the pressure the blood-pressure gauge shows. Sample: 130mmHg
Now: 40mmHg
